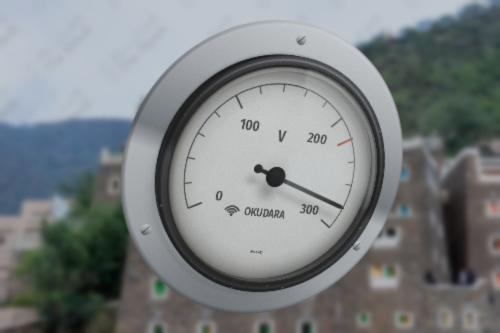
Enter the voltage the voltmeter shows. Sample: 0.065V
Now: 280V
